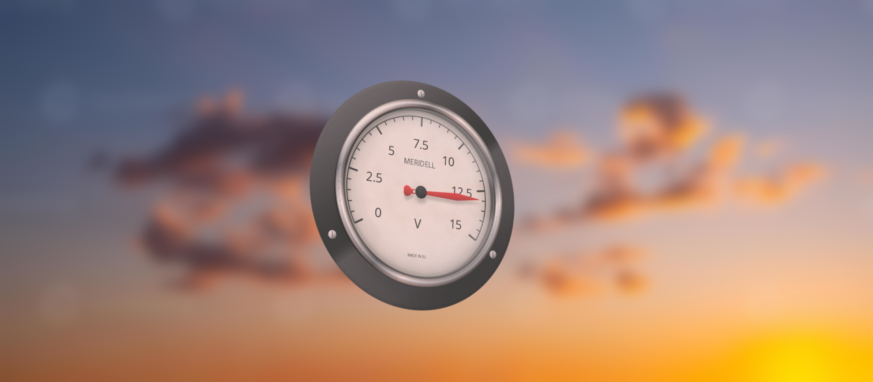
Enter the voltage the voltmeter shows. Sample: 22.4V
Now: 13V
